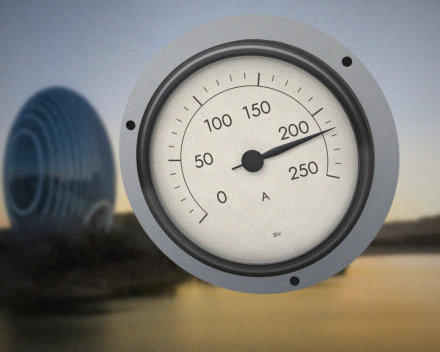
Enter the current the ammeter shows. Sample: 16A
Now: 215A
